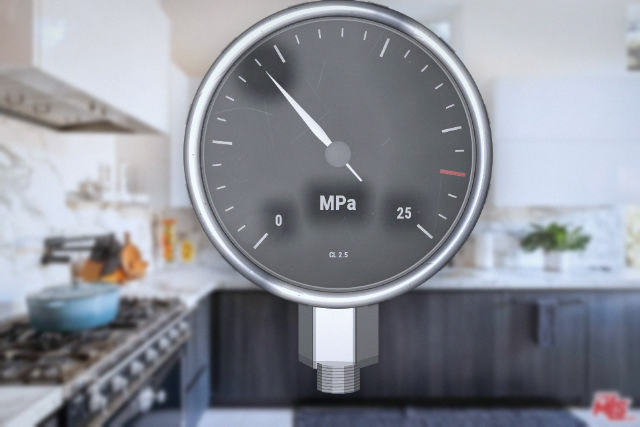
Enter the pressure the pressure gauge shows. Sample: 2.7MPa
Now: 9MPa
